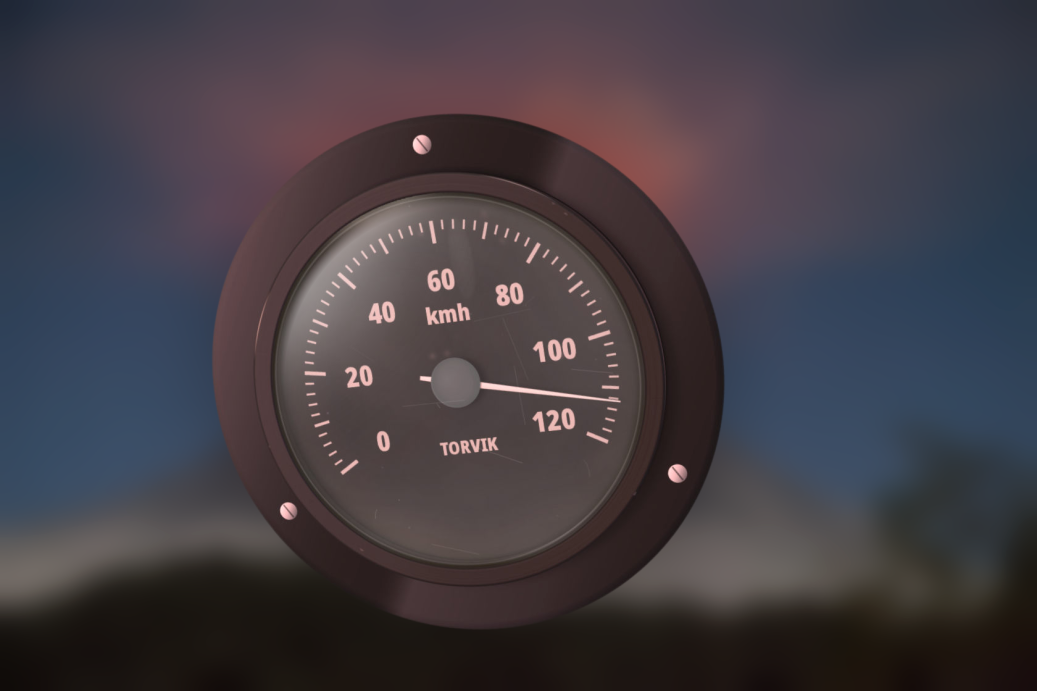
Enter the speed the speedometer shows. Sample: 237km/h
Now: 112km/h
